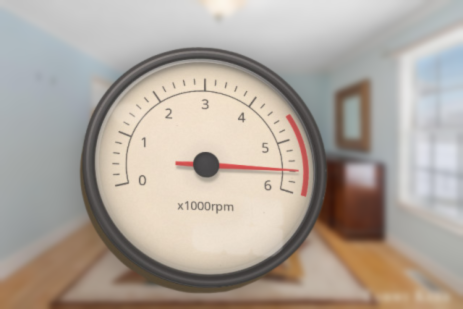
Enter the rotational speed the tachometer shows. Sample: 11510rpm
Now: 5600rpm
